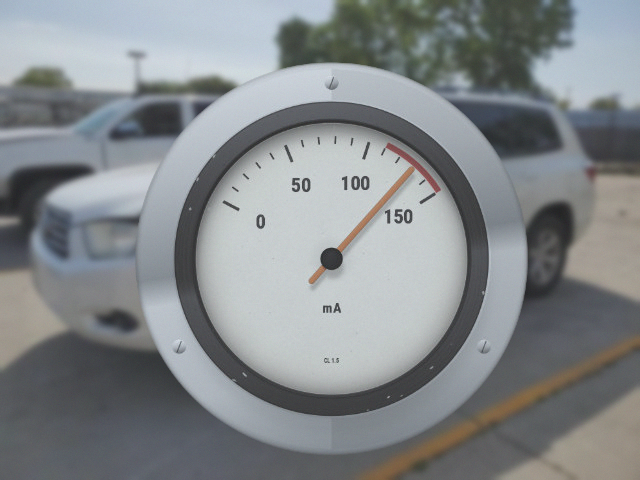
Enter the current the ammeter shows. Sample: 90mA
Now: 130mA
